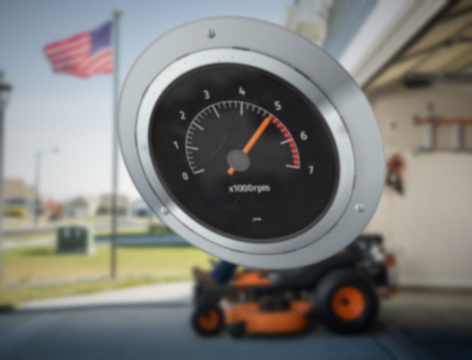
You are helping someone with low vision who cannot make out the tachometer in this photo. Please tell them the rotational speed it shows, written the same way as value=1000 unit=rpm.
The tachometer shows value=5000 unit=rpm
